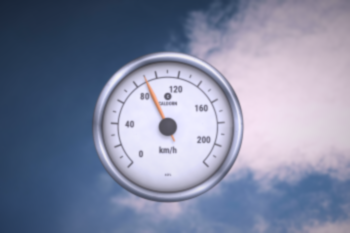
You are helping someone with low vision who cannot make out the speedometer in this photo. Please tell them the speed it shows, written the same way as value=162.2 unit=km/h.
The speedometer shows value=90 unit=km/h
